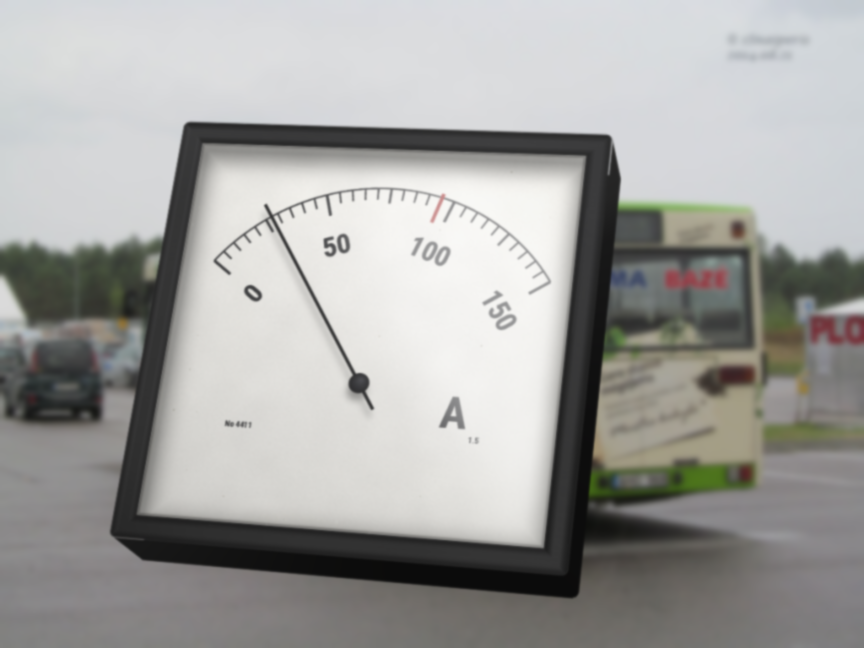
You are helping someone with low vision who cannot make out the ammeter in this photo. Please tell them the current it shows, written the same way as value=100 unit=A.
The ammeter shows value=27.5 unit=A
